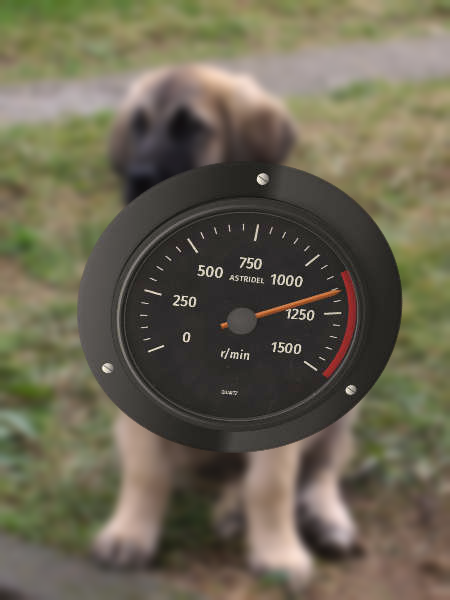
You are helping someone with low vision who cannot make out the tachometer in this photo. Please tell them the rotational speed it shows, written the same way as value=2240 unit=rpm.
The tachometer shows value=1150 unit=rpm
